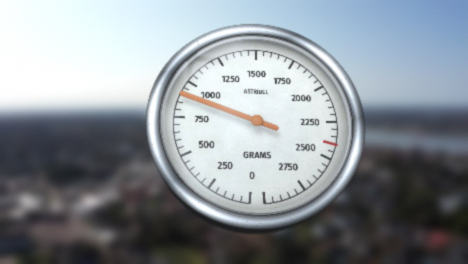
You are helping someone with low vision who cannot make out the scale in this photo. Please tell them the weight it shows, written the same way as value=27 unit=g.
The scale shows value=900 unit=g
